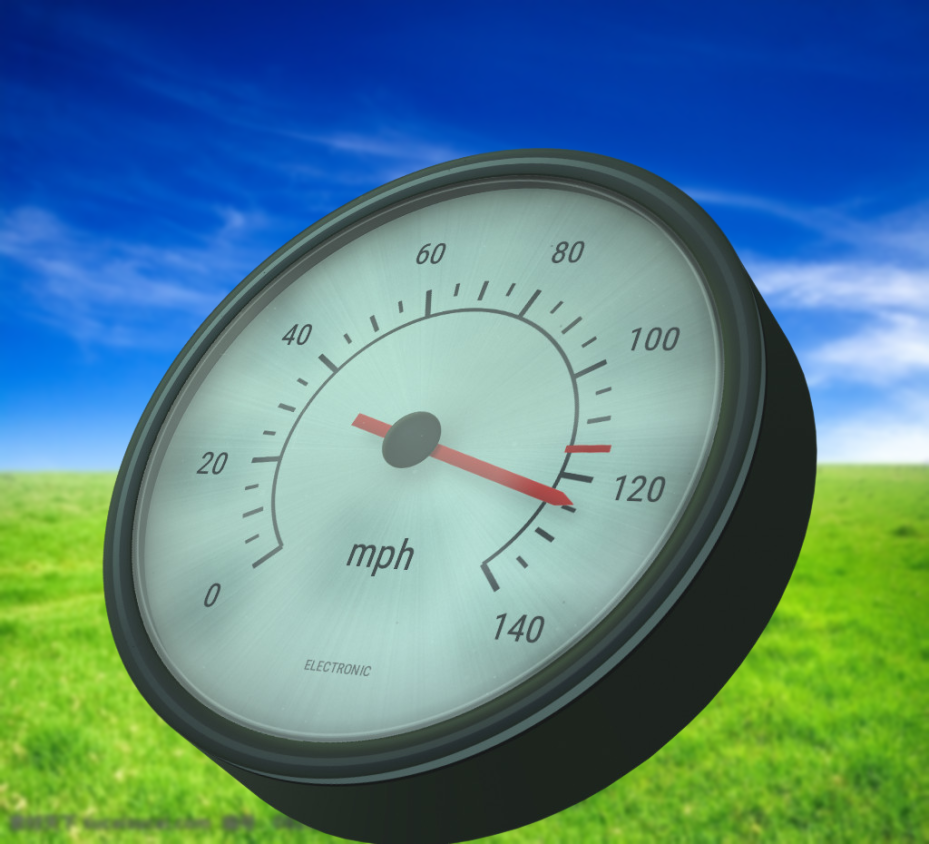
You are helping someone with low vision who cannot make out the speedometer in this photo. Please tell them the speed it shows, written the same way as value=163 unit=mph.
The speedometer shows value=125 unit=mph
